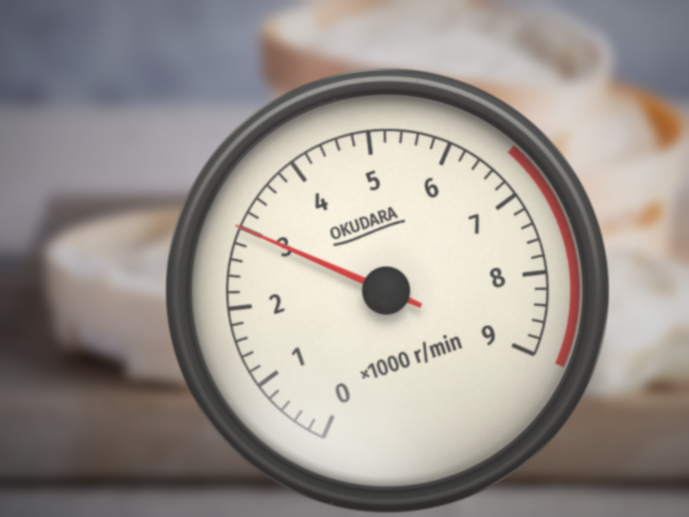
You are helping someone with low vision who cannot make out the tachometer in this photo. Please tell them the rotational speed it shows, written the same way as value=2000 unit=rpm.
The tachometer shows value=3000 unit=rpm
